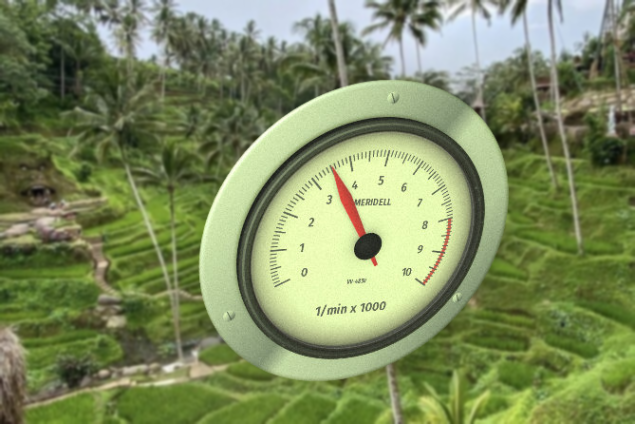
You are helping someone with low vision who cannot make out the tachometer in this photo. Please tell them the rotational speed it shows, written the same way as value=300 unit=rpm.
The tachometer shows value=3500 unit=rpm
